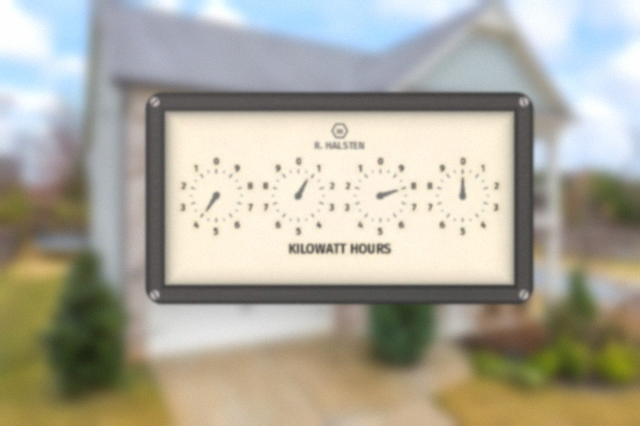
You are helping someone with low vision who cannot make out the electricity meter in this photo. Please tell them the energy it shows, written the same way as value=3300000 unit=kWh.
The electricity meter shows value=4080 unit=kWh
